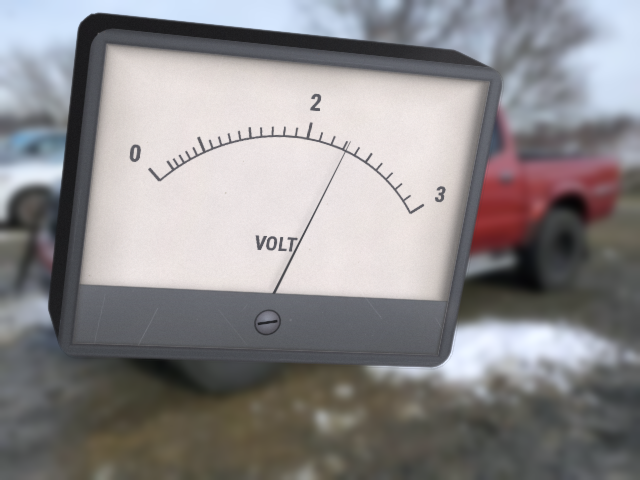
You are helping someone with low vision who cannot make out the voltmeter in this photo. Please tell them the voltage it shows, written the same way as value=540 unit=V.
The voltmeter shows value=2.3 unit=V
